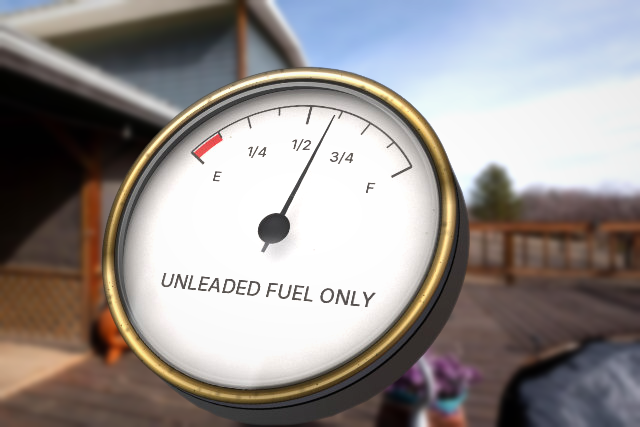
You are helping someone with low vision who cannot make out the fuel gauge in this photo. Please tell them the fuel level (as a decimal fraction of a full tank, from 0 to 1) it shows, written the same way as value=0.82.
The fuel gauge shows value=0.625
